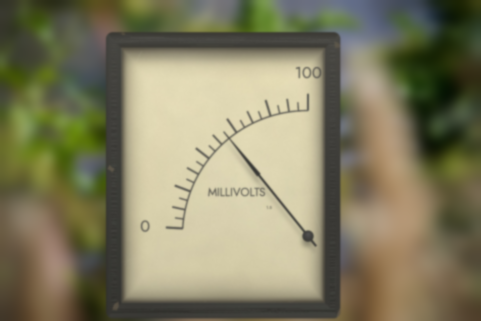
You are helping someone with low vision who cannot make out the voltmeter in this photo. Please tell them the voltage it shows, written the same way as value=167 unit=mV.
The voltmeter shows value=55 unit=mV
